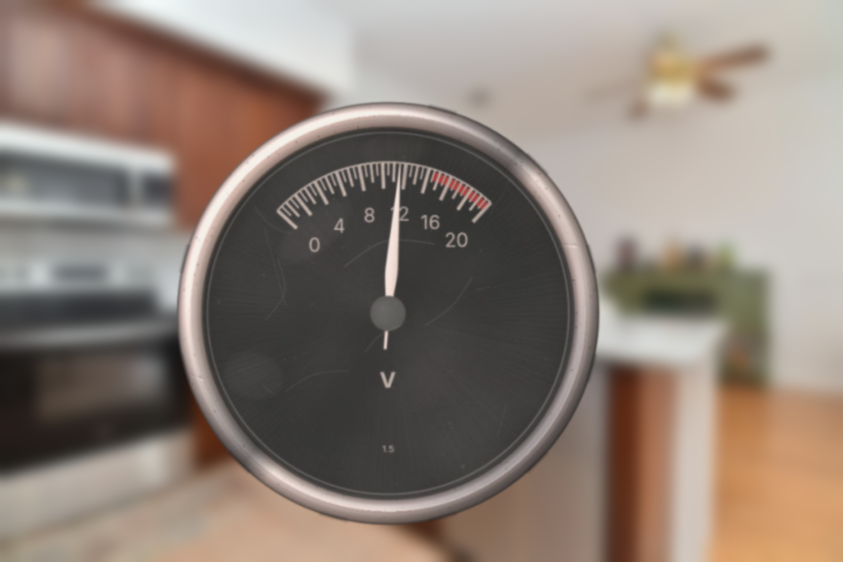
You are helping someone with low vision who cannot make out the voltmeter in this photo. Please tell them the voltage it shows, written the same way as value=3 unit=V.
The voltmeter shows value=11.5 unit=V
